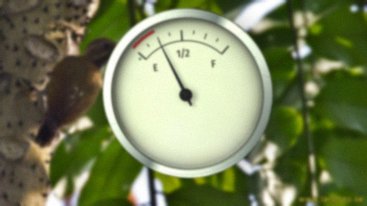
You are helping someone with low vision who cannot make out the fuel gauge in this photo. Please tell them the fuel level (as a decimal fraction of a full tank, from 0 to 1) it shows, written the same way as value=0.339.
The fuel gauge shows value=0.25
